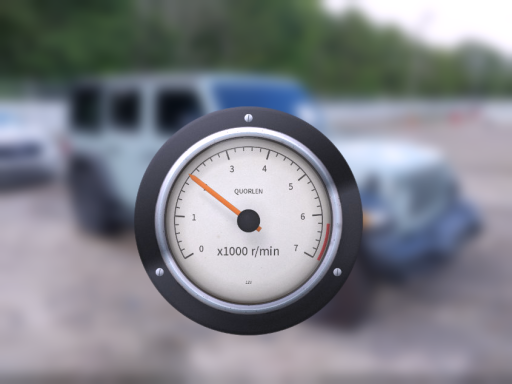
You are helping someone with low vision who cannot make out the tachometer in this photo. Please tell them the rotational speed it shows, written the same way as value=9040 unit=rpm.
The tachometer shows value=2000 unit=rpm
